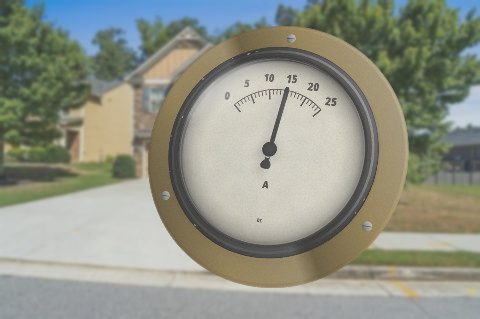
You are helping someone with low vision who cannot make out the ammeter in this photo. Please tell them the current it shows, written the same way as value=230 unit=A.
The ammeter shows value=15 unit=A
